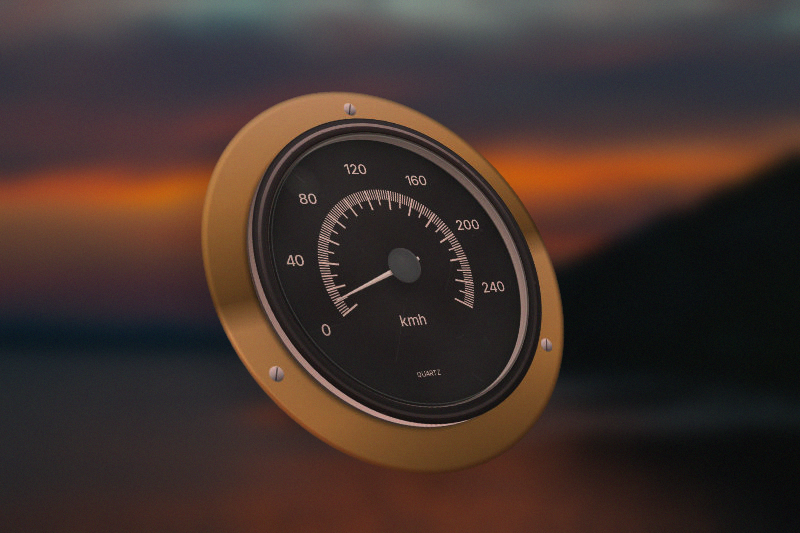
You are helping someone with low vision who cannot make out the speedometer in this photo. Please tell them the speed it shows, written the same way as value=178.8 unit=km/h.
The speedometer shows value=10 unit=km/h
